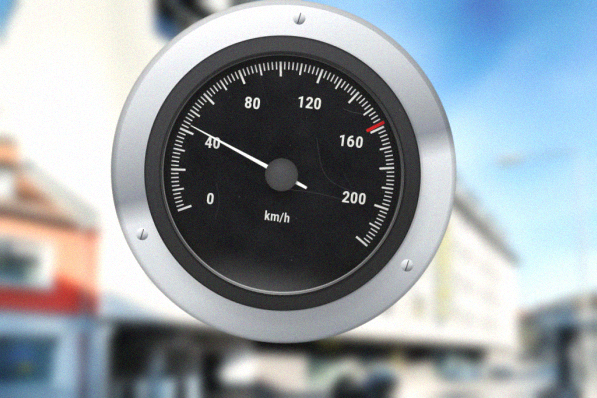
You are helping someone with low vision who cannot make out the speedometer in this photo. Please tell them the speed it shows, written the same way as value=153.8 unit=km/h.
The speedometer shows value=44 unit=km/h
